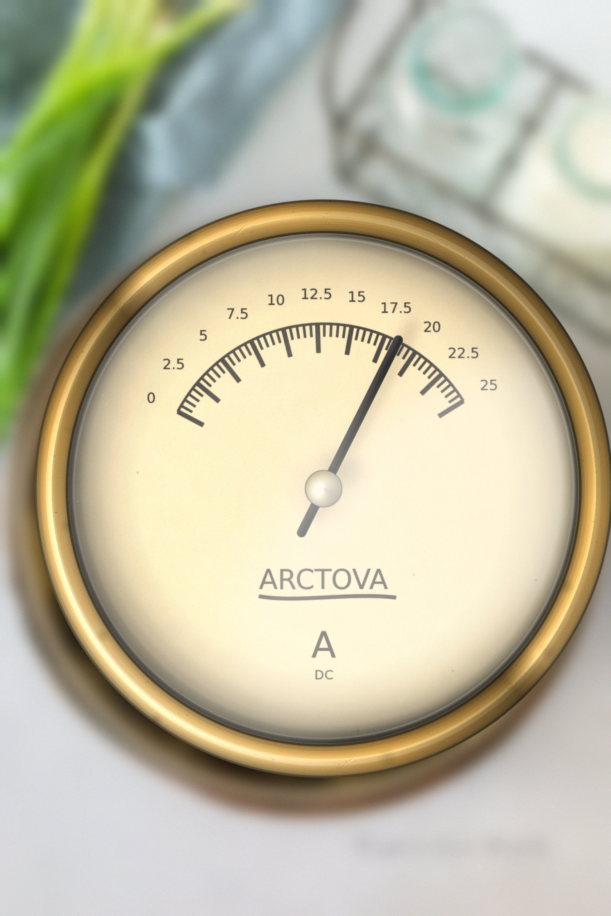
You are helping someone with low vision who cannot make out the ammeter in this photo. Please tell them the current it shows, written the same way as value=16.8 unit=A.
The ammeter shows value=18.5 unit=A
